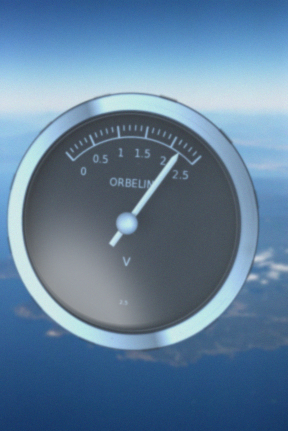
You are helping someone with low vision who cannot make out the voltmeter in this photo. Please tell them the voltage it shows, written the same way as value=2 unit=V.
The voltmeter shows value=2.2 unit=V
